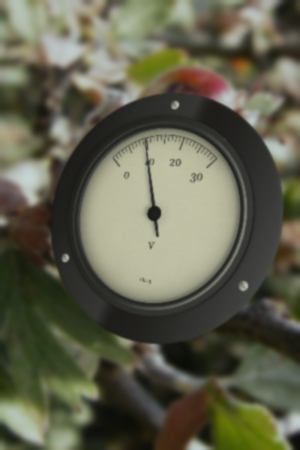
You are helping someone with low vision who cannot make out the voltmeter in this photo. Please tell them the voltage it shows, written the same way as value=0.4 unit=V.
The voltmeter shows value=10 unit=V
